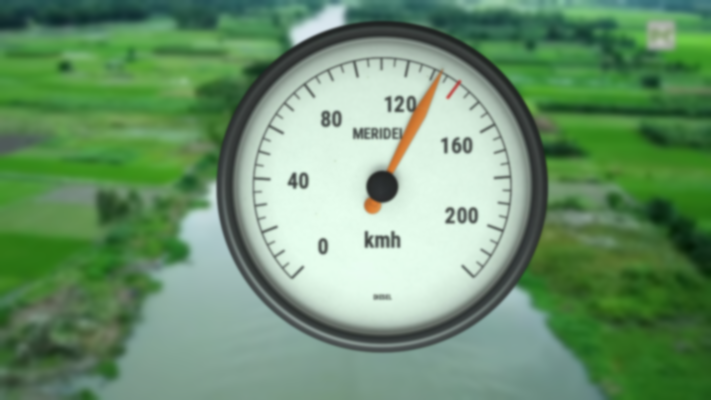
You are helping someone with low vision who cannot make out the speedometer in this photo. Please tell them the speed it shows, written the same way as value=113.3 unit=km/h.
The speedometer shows value=132.5 unit=km/h
